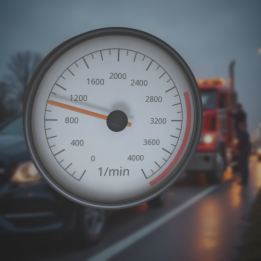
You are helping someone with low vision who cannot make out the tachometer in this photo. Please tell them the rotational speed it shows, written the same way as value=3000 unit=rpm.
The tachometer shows value=1000 unit=rpm
